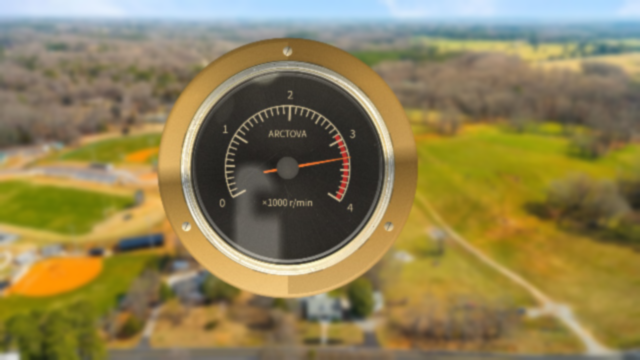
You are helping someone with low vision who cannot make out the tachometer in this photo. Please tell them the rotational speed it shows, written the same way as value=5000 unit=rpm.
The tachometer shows value=3300 unit=rpm
